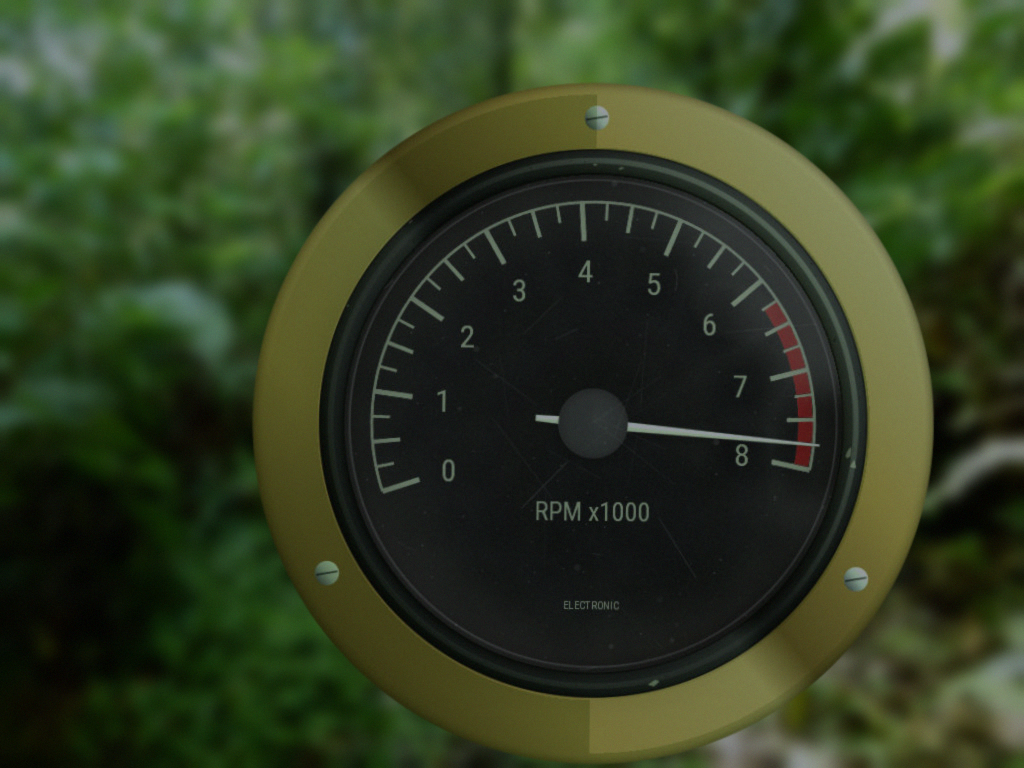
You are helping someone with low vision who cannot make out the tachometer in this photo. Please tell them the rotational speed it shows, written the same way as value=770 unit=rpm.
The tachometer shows value=7750 unit=rpm
